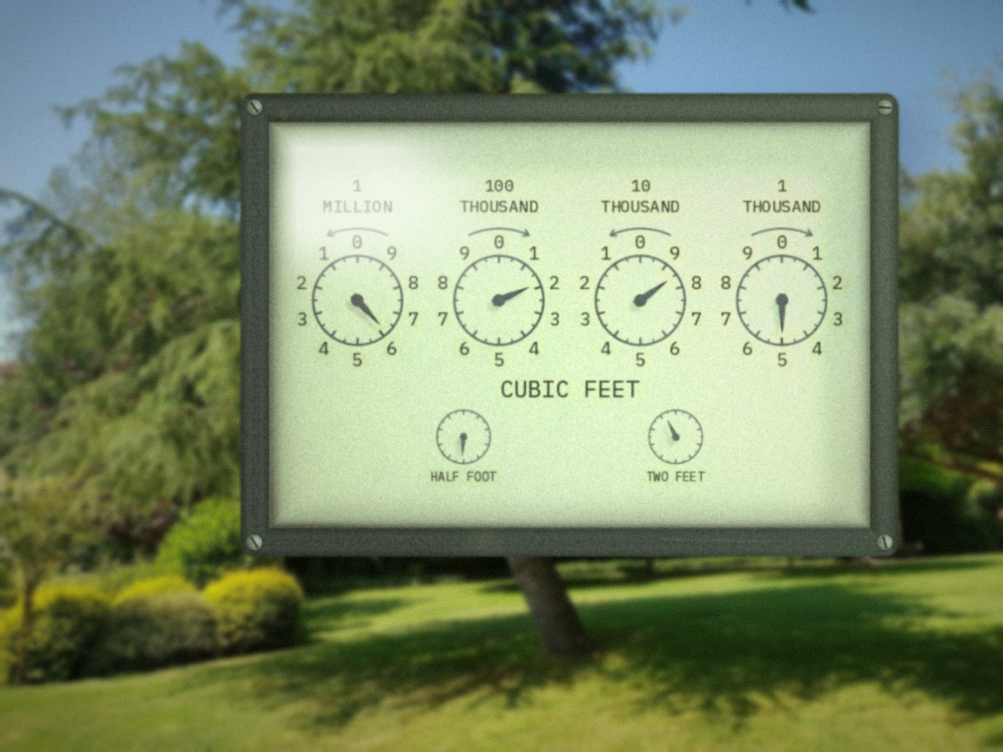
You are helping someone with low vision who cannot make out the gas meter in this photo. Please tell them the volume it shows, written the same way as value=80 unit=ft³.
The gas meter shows value=618500 unit=ft³
